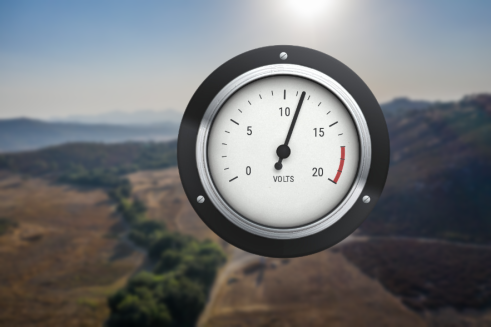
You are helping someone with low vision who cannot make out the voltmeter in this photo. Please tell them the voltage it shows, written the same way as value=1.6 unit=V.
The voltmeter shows value=11.5 unit=V
